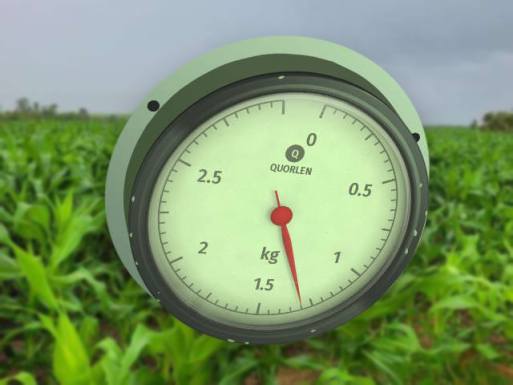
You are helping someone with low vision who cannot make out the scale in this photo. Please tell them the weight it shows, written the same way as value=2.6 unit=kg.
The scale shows value=1.3 unit=kg
